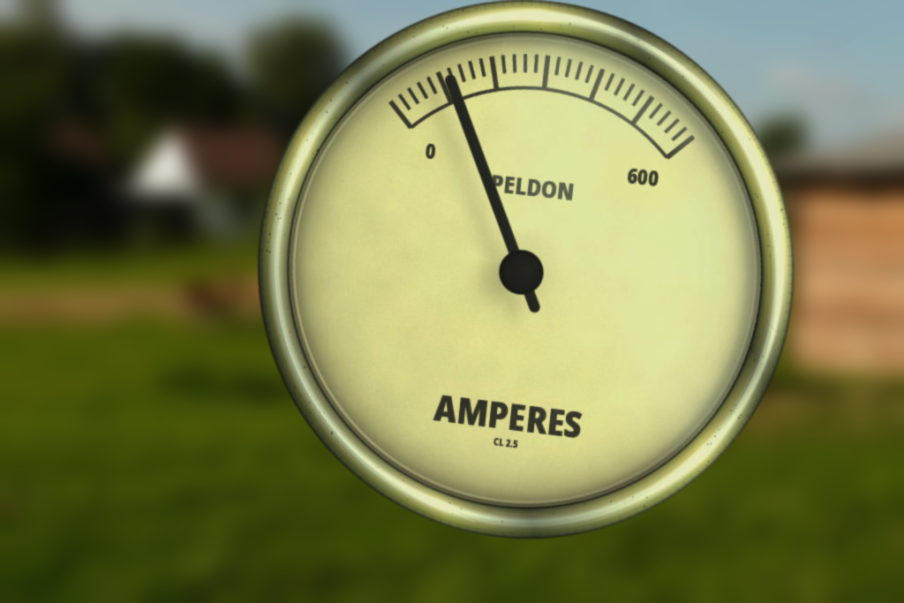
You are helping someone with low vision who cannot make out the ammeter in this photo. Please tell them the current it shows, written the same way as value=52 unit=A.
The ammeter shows value=120 unit=A
